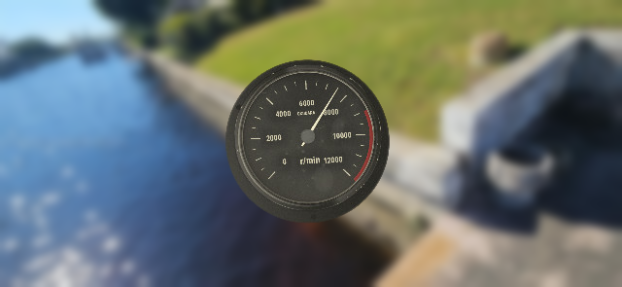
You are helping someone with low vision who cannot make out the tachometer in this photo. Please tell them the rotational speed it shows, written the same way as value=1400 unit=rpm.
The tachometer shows value=7500 unit=rpm
